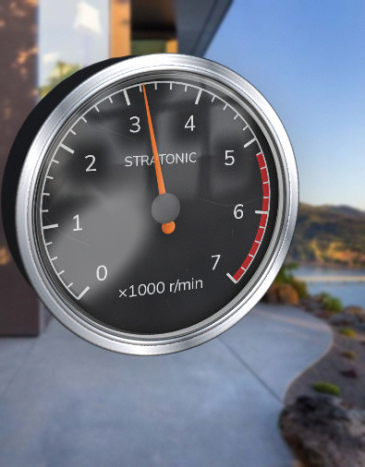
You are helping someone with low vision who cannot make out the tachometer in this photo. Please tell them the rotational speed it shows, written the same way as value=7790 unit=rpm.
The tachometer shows value=3200 unit=rpm
